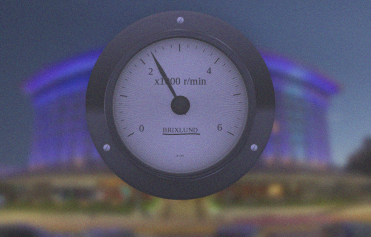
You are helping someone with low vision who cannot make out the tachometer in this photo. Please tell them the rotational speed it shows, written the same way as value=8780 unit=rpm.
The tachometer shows value=2300 unit=rpm
